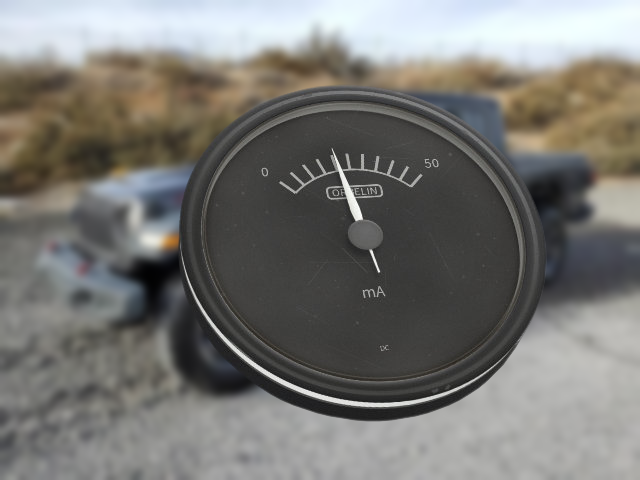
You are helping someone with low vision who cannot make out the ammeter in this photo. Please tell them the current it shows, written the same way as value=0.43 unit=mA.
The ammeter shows value=20 unit=mA
